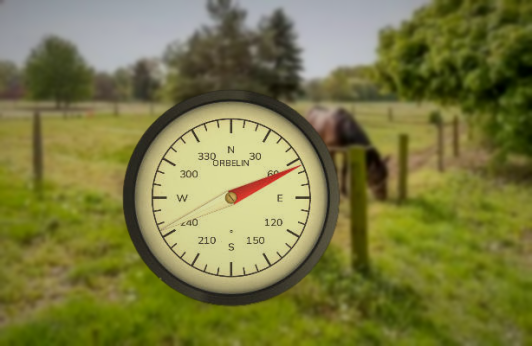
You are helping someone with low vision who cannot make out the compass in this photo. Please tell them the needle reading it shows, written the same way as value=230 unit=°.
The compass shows value=65 unit=°
